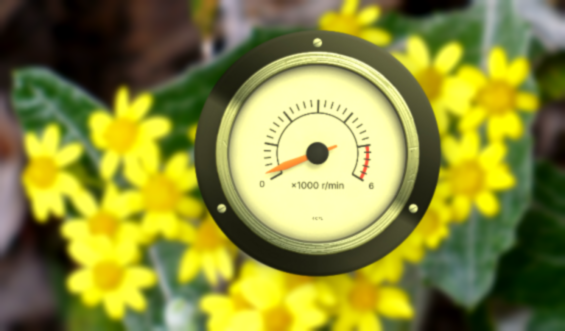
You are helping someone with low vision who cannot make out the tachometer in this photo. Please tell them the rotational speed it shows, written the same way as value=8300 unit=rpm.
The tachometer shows value=200 unit=rpm
